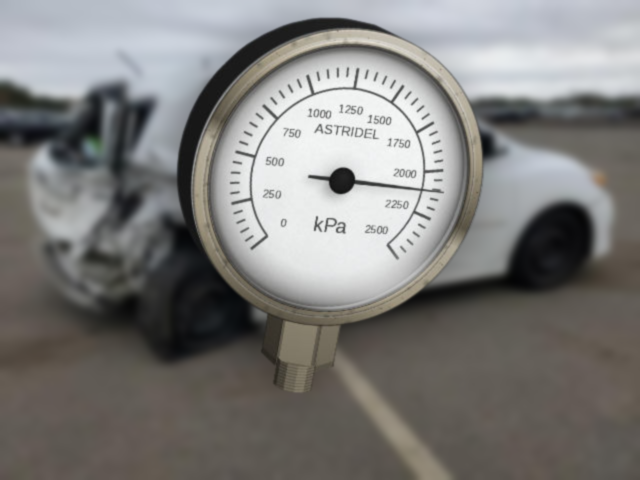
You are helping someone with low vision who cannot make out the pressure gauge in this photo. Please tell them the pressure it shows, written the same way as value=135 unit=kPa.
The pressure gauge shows value=2100 unit=kPa
